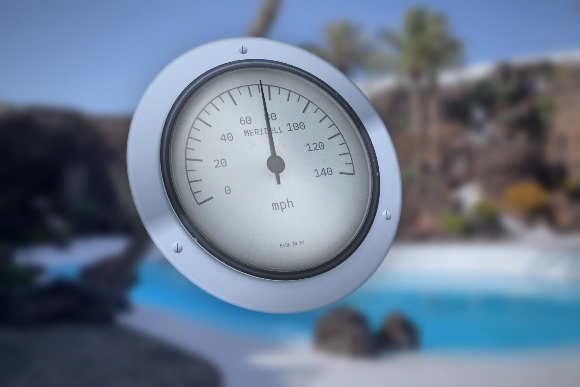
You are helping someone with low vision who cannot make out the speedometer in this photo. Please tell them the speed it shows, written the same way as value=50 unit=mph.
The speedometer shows value=75 unit=mph
